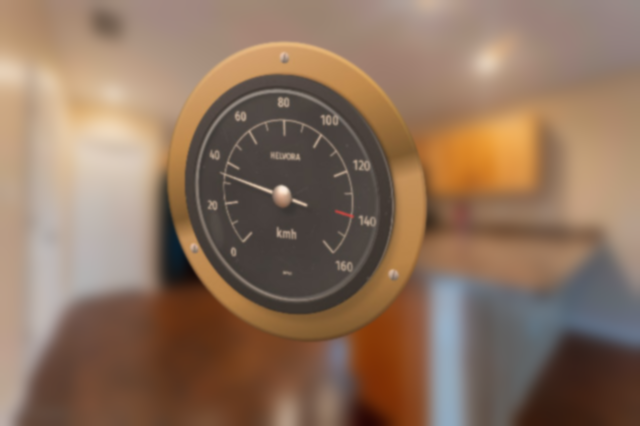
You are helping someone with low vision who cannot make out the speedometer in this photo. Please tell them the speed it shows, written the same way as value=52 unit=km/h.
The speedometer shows value=35 unit=km/h
